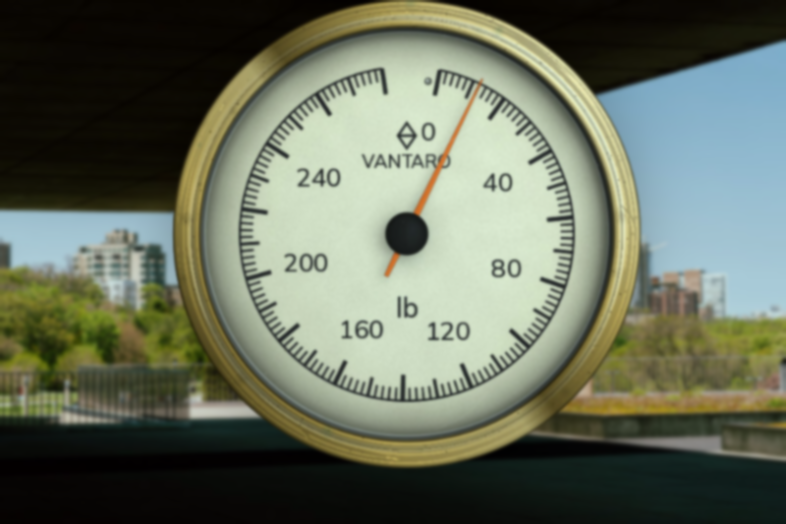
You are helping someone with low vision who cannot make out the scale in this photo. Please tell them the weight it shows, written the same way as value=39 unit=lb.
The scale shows value=12 unit=lb
